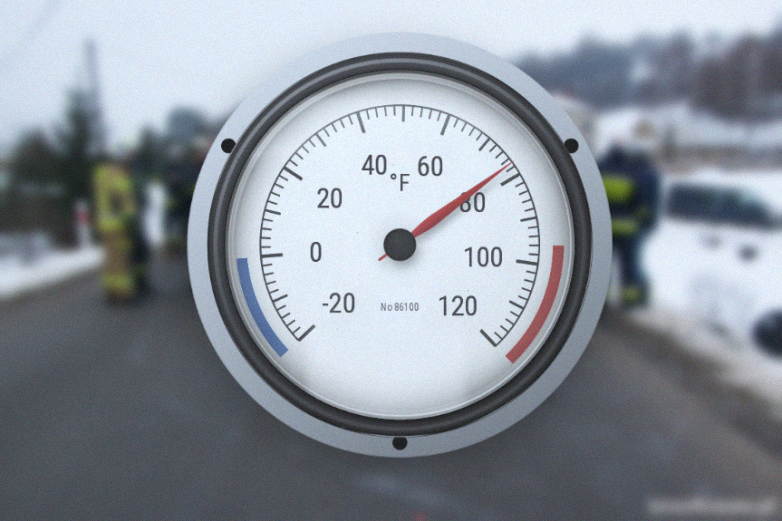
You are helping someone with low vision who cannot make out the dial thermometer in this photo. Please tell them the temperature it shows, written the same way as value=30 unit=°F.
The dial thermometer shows value=77 unit=°F
